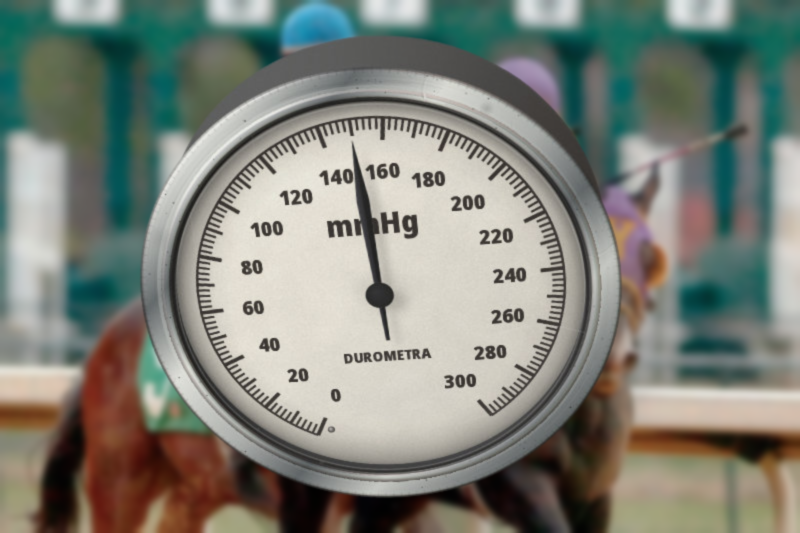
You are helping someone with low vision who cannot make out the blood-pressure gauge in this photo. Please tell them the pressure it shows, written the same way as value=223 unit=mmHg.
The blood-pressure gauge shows value=150 unit=mmHg
